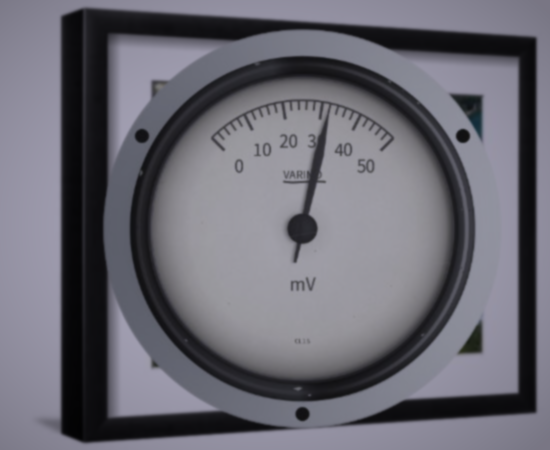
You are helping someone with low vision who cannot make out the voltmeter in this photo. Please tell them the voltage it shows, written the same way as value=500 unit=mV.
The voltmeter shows value=32 unit=mV
